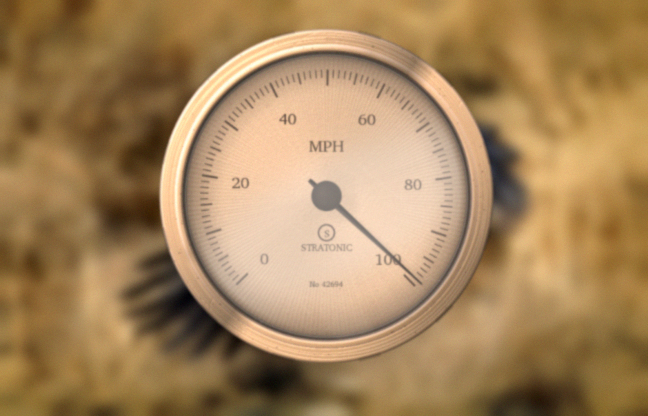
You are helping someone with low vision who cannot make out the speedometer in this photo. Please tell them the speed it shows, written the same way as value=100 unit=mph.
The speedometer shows value=99 unit=mph
